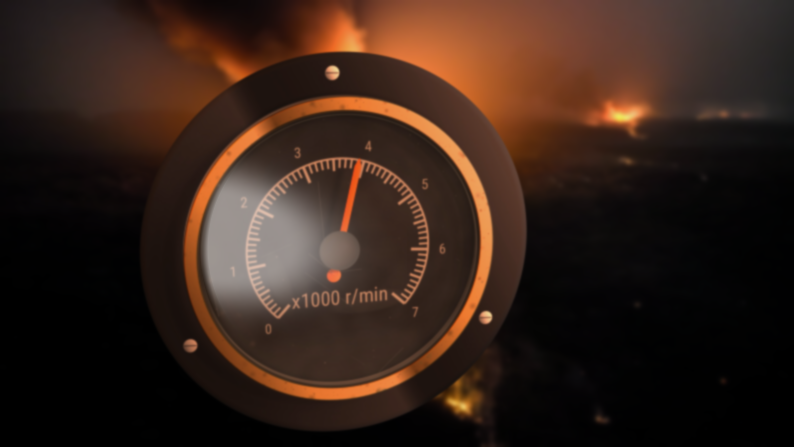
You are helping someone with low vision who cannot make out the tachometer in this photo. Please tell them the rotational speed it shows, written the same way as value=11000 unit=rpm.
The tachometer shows value=3900 unit=rpm
